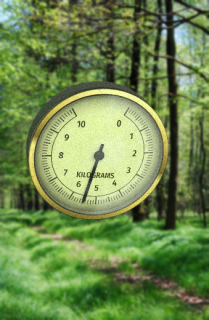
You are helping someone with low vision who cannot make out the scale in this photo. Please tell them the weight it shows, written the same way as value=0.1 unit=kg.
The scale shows value=5.5 unit=kg
